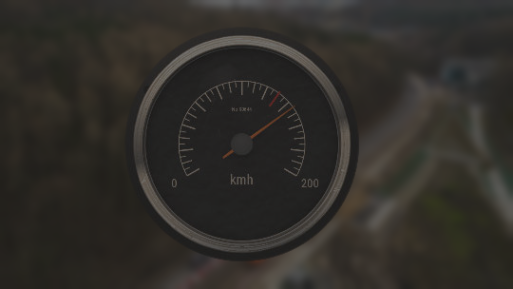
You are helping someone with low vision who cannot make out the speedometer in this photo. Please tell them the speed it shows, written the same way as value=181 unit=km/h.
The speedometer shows value=145 unit=km/h
